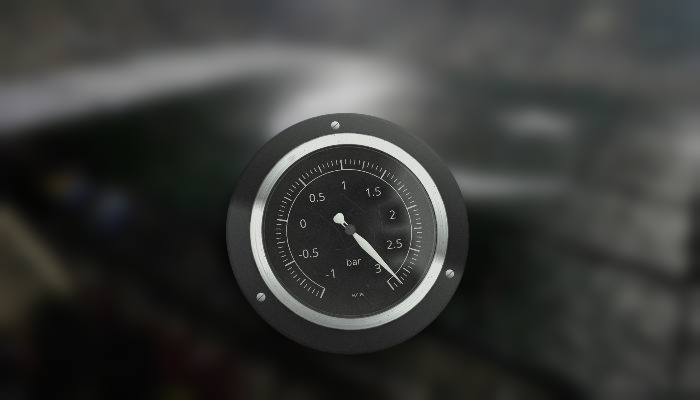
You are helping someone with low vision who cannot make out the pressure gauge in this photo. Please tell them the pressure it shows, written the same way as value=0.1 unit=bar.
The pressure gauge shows value=2.9 unit=bar
